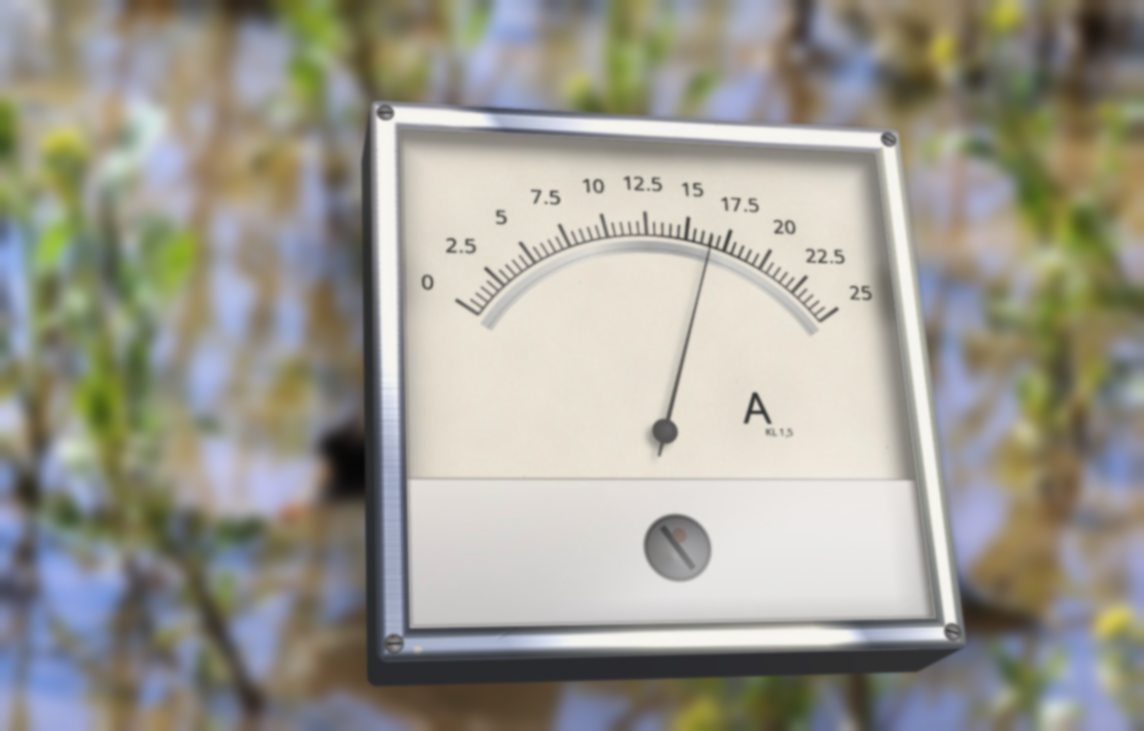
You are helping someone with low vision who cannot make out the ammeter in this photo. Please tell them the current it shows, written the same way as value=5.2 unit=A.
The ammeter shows value=16.5 unit=A
